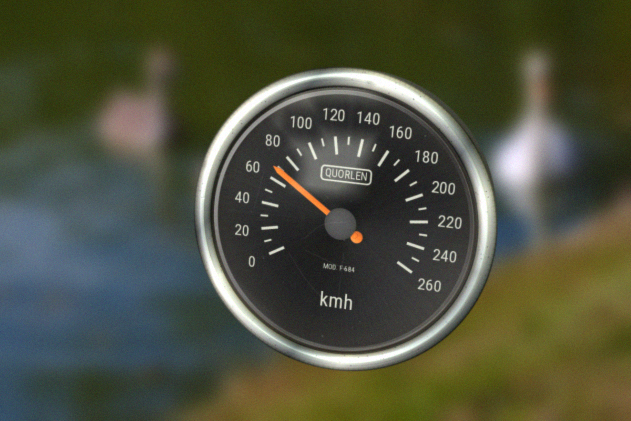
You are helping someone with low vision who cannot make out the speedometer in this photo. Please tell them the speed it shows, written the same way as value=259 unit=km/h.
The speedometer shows value=70 unit=km/h
